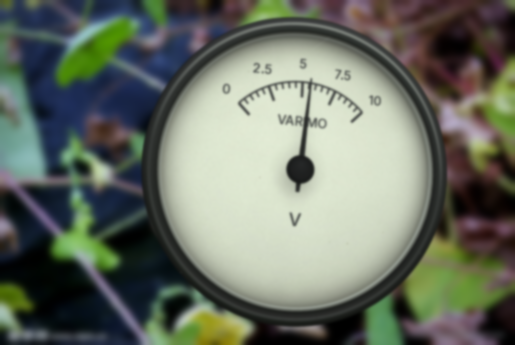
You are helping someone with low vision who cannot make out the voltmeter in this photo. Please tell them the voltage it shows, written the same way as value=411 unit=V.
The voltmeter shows value=5.5 unit=V
